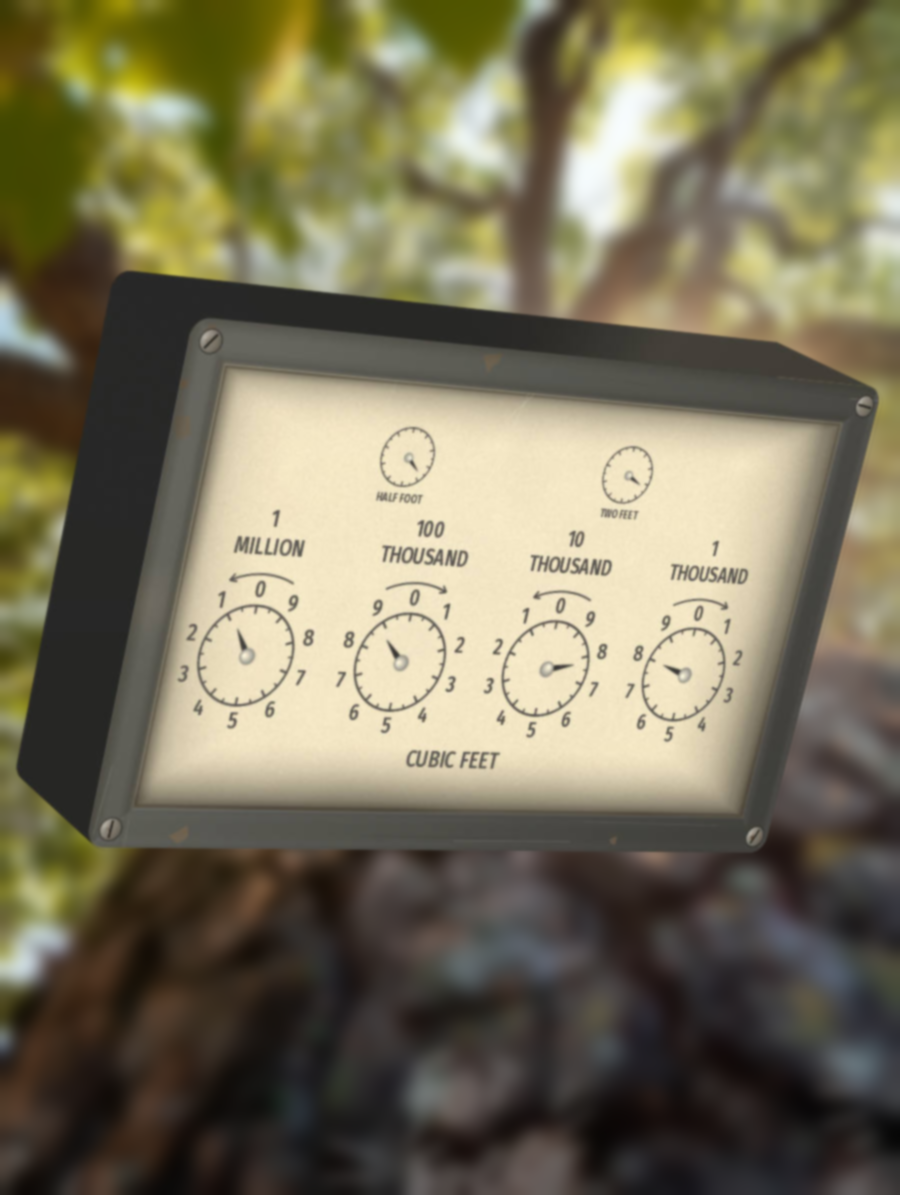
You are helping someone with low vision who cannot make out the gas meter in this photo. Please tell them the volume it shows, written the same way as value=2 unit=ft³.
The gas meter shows value=87800 unit=ft³
